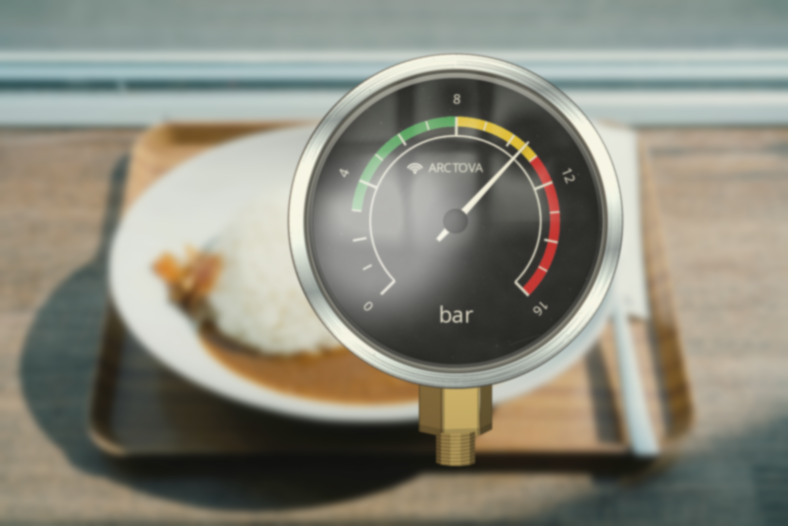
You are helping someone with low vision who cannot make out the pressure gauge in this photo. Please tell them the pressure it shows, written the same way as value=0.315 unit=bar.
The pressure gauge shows value=10.5 unit=bar
